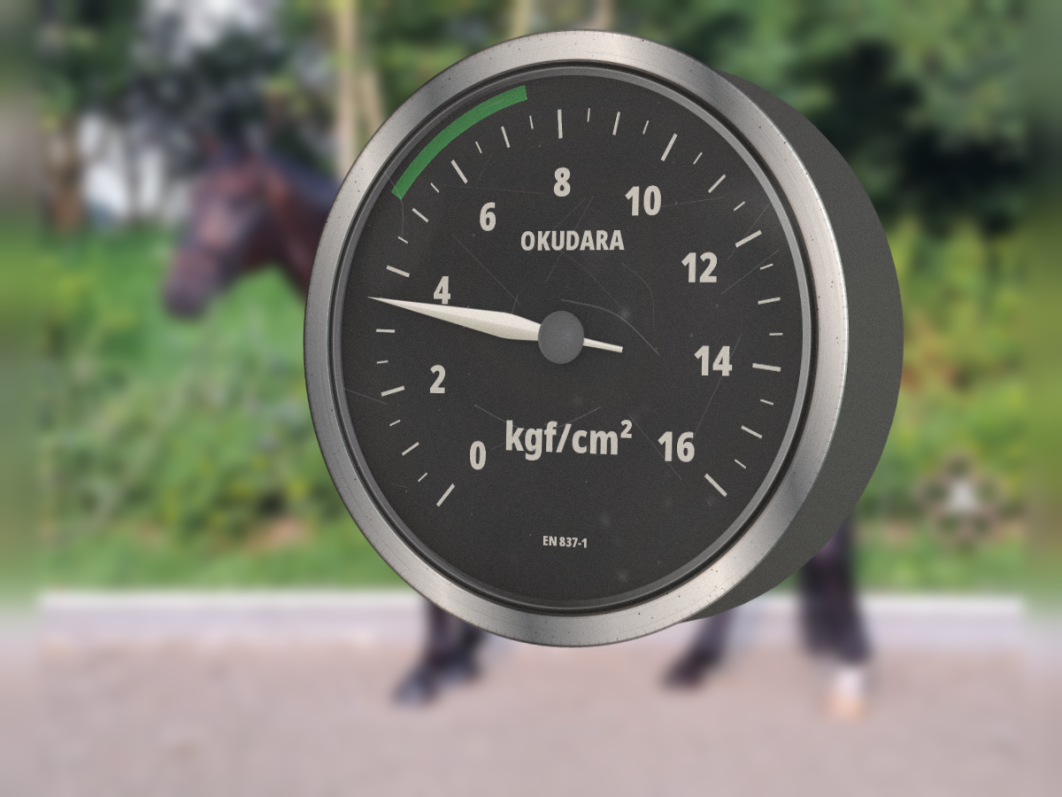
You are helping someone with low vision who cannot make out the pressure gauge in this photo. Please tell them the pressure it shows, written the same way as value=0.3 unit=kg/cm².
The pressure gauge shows value=3.5 unit=kg/cm²
